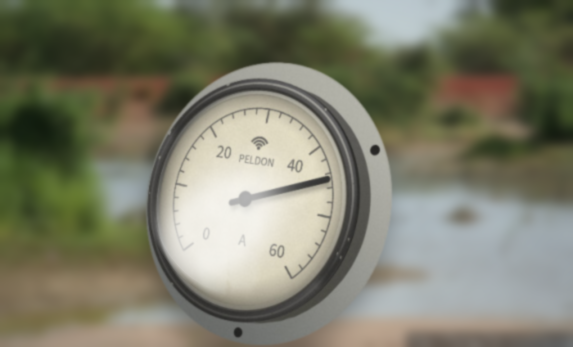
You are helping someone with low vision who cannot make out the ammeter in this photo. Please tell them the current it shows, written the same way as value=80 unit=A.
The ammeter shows value=45 unit=A
